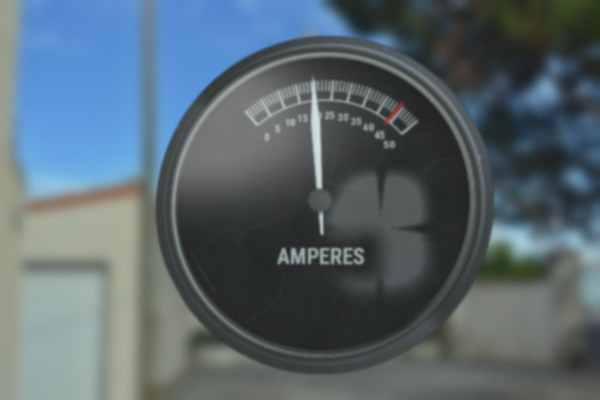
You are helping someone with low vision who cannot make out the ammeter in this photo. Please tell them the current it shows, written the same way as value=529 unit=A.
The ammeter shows value=20 unit=A
